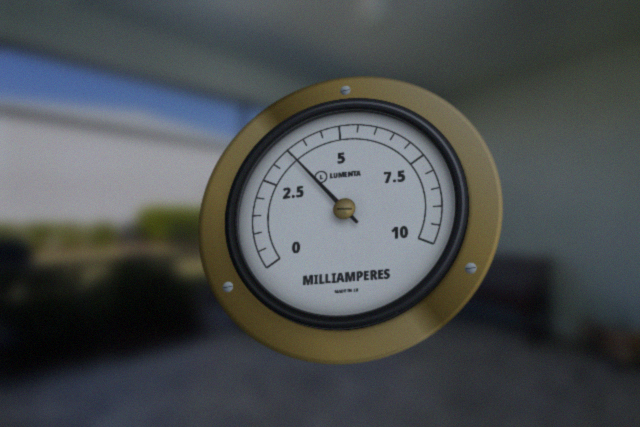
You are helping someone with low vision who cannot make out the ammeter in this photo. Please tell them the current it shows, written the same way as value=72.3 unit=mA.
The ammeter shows value=3.5 unit=mA
